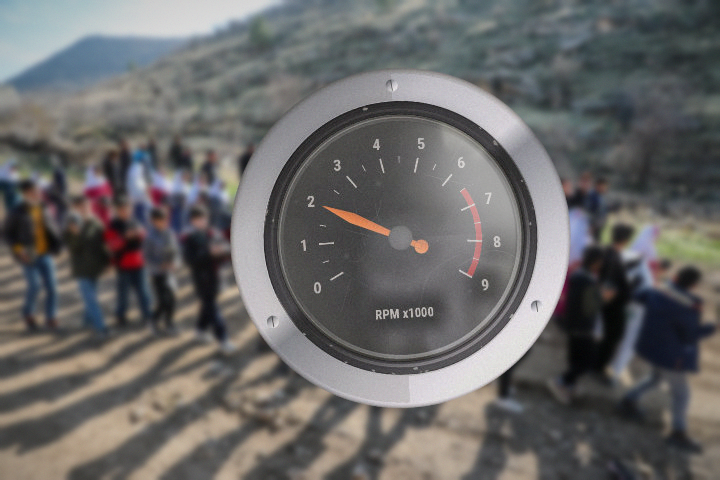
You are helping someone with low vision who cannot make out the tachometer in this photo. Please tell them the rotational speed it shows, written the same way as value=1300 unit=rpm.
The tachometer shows value=2000 unit=rpm
